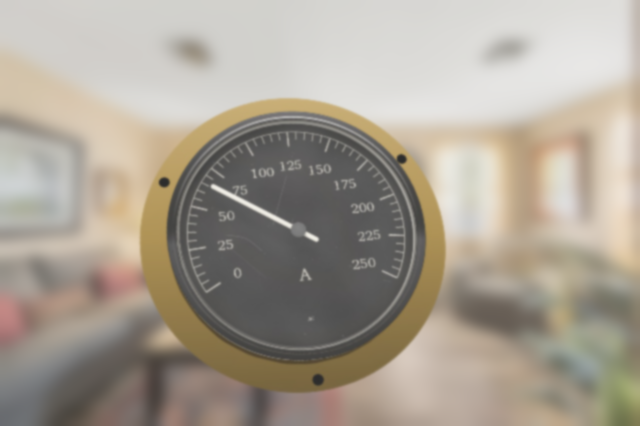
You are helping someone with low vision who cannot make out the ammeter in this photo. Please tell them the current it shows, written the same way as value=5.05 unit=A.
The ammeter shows value=65 unit=A
